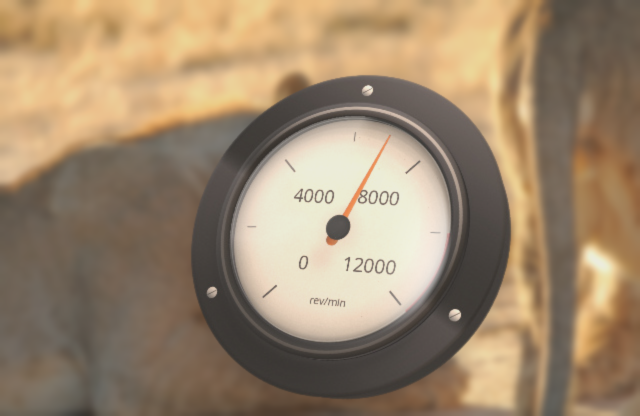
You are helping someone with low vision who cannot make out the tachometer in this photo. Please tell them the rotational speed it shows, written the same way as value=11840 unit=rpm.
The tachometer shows value=7000 unit=rpm
